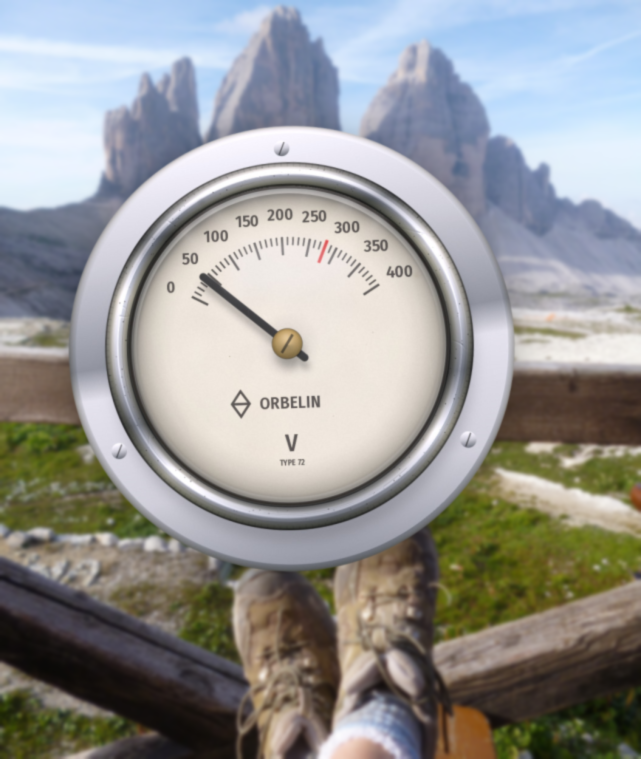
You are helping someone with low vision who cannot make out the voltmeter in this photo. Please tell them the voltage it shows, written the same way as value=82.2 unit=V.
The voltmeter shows value=40 unit=V
